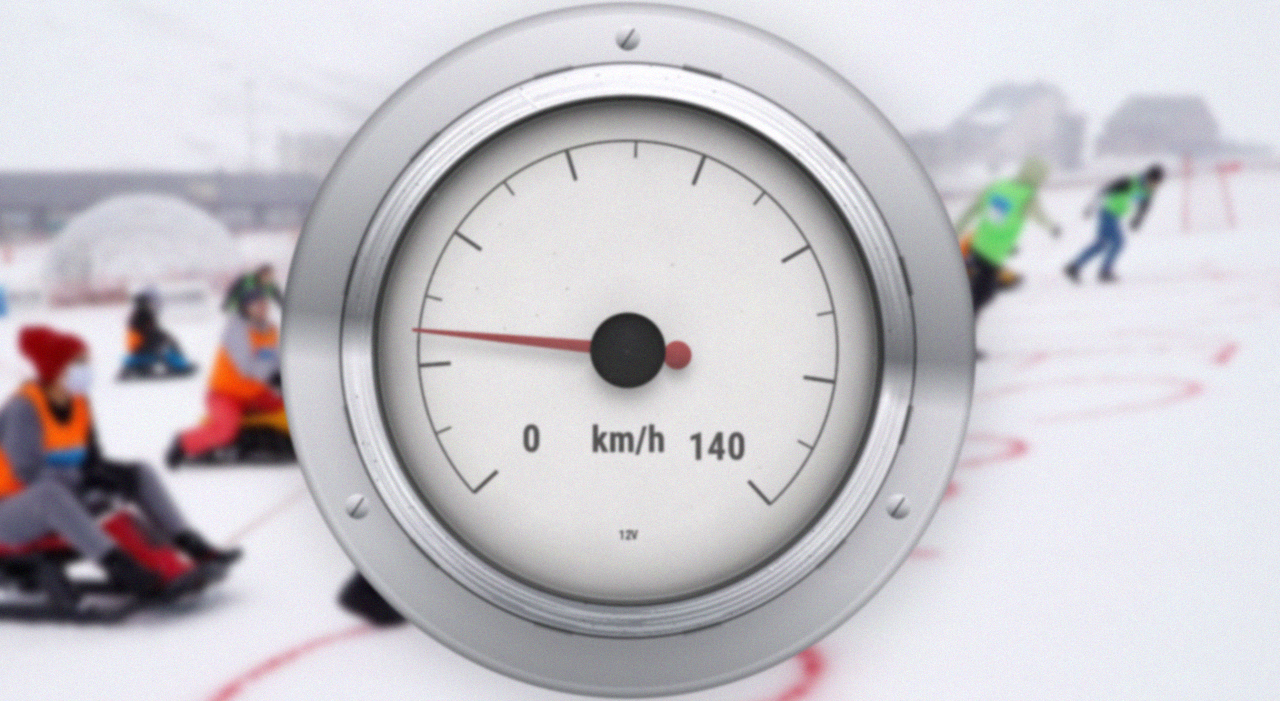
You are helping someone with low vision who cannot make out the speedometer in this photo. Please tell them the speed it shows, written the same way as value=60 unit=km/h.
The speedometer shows value=25 unit=km/h
